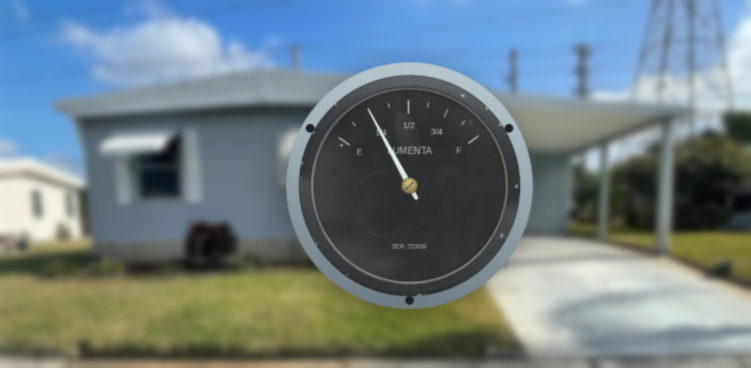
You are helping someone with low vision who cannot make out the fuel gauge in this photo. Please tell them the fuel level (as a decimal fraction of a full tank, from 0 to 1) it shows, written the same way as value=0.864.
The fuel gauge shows value=0.25
